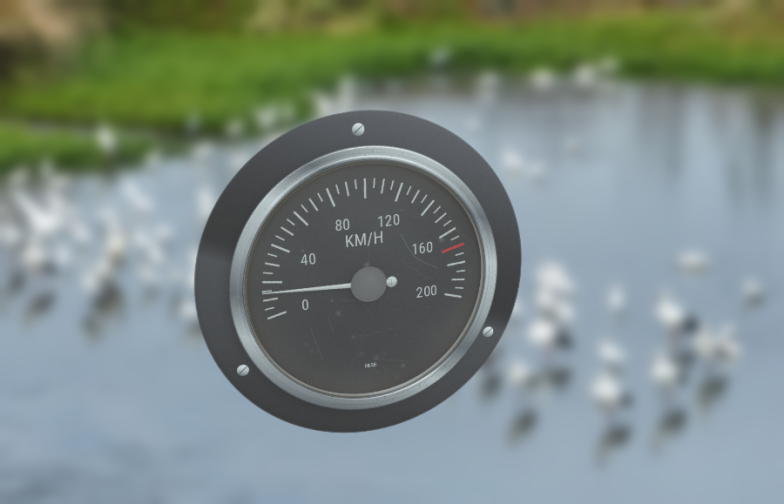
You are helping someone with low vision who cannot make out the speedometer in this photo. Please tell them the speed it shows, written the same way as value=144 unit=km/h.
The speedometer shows value=15 unit=km/h
